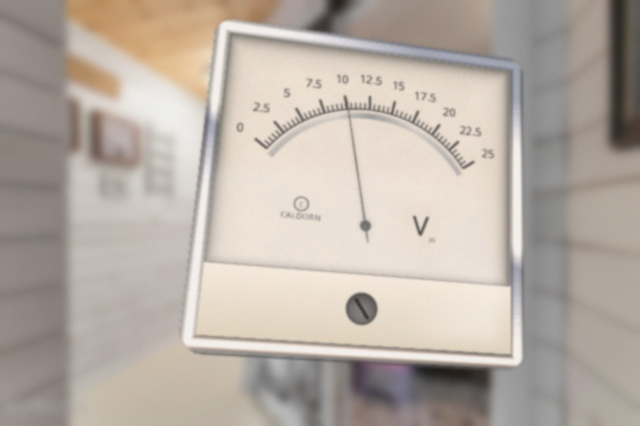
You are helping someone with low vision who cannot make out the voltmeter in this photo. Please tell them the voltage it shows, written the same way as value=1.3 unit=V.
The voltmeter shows value=10 unit=V
